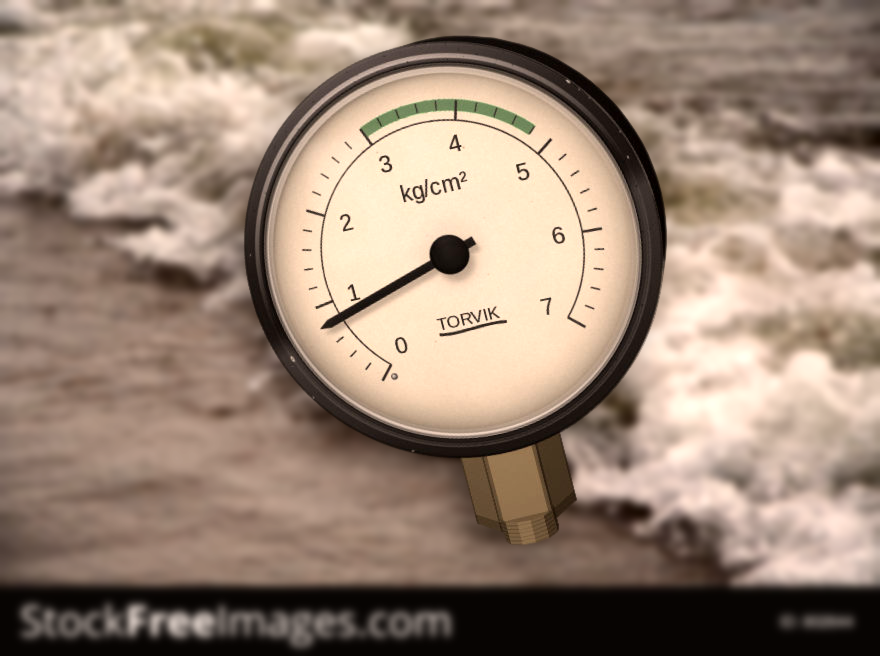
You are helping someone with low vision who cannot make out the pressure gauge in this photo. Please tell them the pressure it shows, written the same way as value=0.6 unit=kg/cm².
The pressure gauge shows value=0.8 unit=kg/cm²
